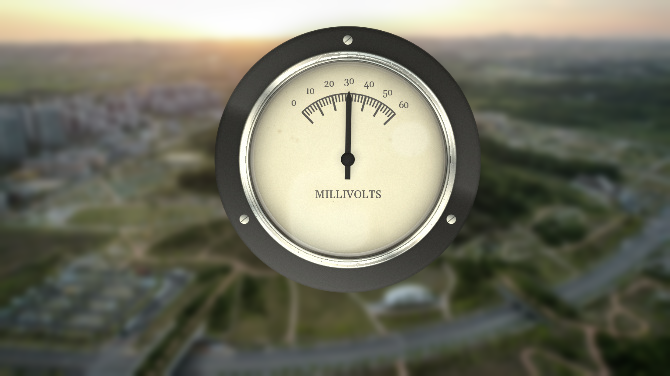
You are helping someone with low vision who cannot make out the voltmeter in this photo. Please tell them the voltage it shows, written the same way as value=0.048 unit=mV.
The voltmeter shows value=30 unit=mV
